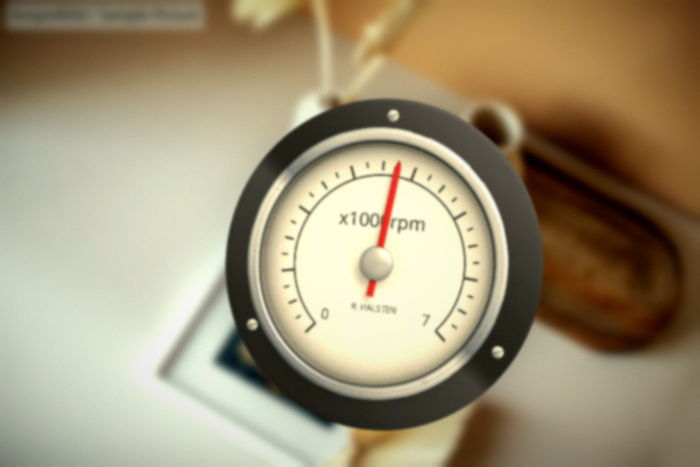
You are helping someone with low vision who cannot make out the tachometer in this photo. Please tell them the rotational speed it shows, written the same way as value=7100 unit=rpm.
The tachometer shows value=3750 unit=rpm
